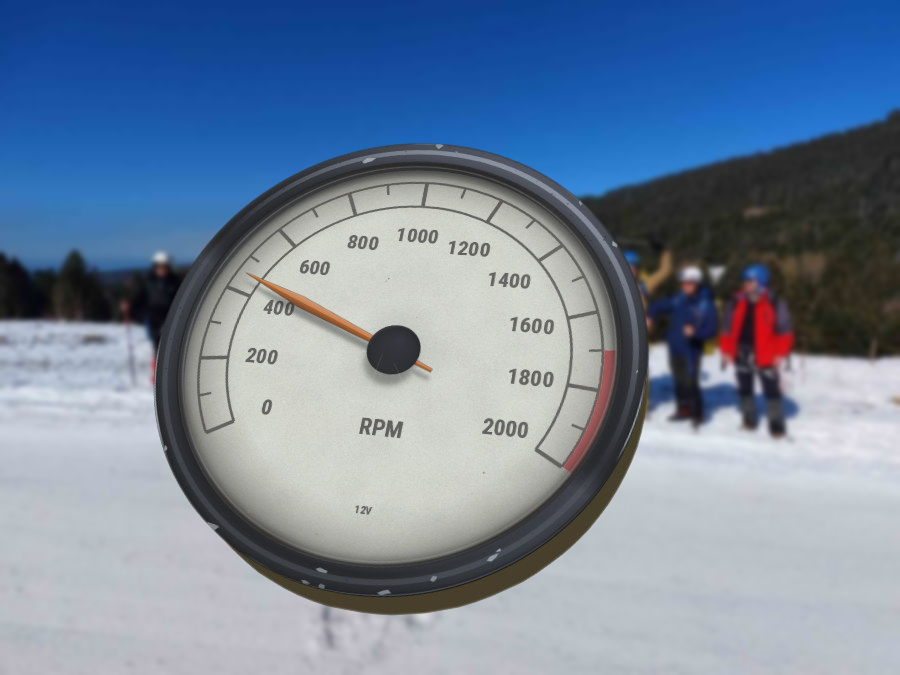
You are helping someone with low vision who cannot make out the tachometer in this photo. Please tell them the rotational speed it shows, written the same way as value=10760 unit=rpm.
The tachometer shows value=450 unit=rpm
